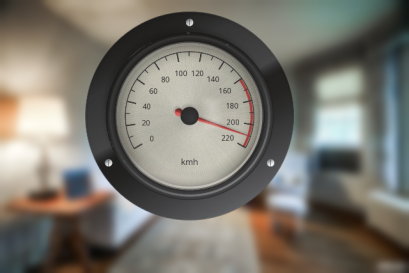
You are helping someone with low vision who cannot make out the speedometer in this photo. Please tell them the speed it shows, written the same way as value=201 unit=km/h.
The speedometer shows value=210 unit=km/h
